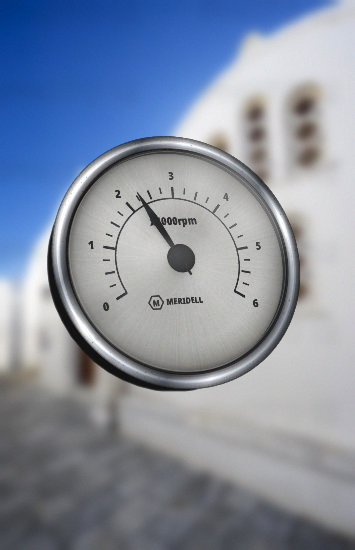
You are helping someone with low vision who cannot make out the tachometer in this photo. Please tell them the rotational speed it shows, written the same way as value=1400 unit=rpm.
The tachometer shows value=2250 unit=rpm
